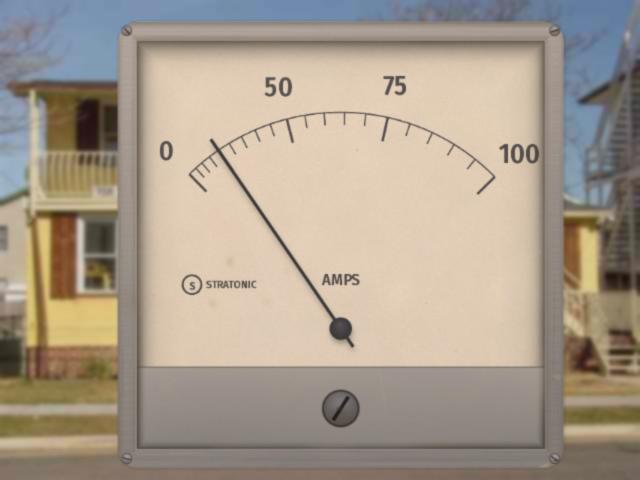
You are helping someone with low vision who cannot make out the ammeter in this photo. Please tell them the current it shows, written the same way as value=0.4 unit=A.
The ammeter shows value=25 unit=A
